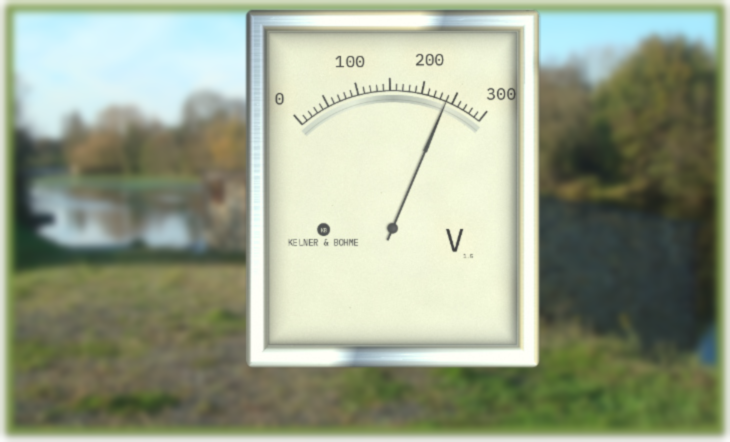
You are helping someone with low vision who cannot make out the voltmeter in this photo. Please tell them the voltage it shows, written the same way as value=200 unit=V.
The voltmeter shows value=240 unit=V
